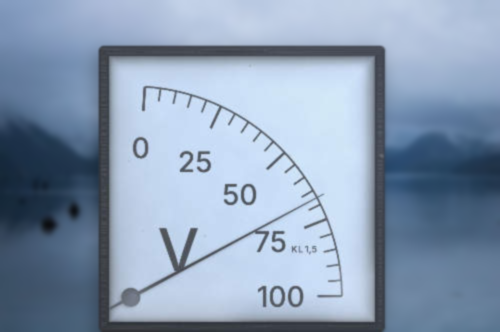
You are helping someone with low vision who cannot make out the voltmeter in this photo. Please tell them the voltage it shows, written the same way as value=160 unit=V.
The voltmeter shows value=67.5 unit=V
